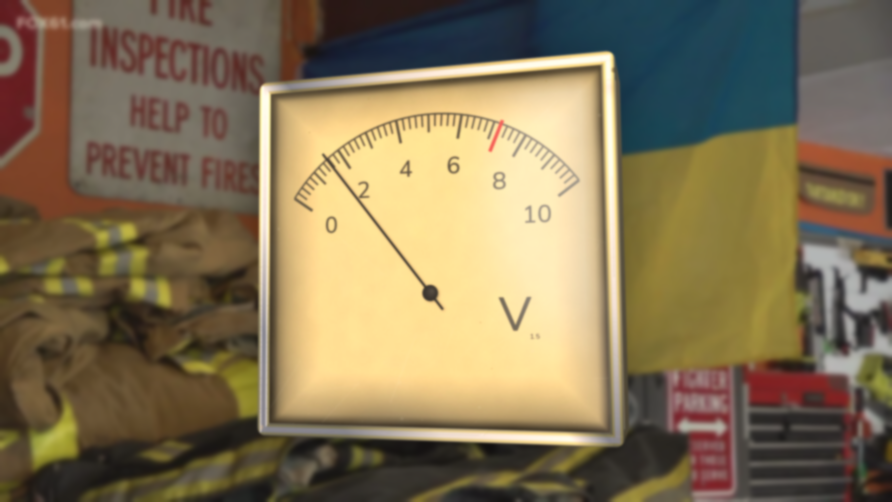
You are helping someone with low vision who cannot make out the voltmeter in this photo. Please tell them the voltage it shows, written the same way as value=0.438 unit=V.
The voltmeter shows value=1.6 unit=V
